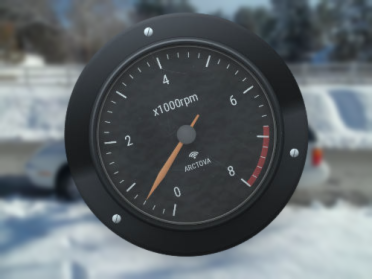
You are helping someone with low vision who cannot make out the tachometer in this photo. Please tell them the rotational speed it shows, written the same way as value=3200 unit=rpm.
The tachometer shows value=600 unit=rpm
